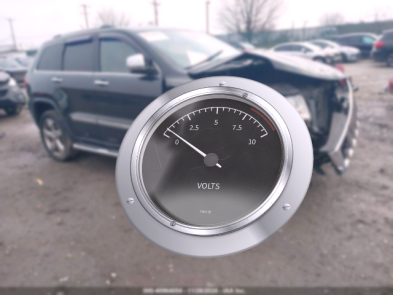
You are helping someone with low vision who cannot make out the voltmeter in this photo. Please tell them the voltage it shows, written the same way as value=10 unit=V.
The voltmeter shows value=0.5 unit=V
